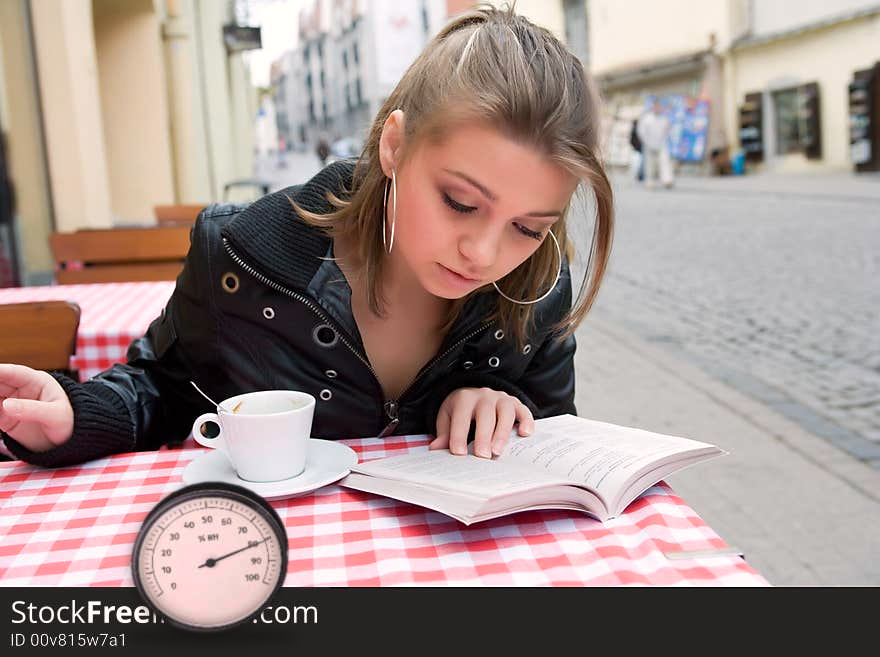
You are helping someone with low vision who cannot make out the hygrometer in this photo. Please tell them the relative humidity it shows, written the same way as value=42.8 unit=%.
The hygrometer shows value=80 unit=%
